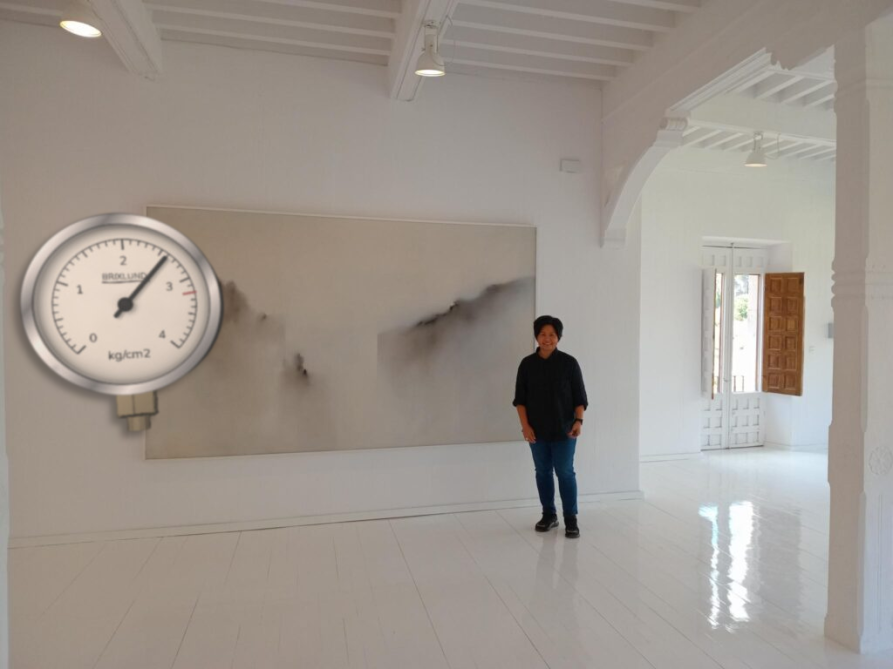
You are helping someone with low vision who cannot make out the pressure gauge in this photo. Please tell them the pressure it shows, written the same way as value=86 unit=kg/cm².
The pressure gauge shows value=2.6 unit=kg/cm²
